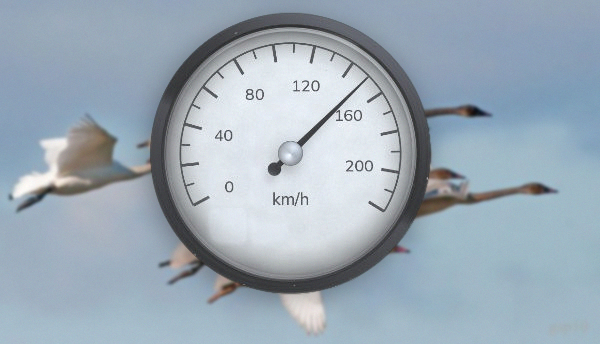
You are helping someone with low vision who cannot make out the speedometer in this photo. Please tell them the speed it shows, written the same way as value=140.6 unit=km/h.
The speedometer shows value=150 unit=km/h
